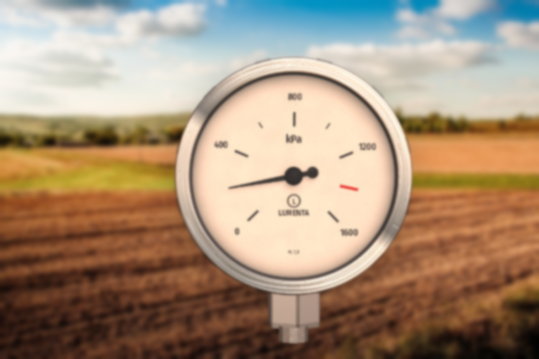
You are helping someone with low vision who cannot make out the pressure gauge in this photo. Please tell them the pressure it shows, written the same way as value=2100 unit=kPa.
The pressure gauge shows value=200 unit=kPa
